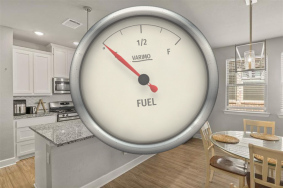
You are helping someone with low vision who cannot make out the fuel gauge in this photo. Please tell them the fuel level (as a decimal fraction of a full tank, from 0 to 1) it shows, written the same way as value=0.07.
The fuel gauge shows value=0
